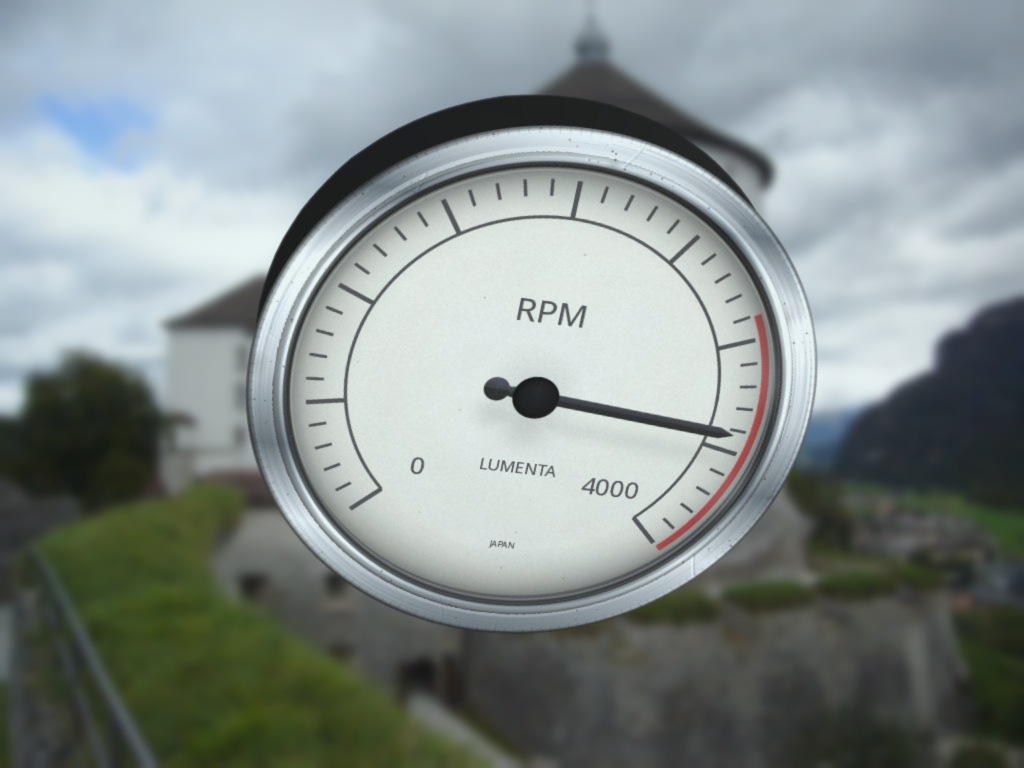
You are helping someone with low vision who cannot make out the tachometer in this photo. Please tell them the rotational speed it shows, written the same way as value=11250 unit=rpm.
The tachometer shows value=3400 unit=rpm
